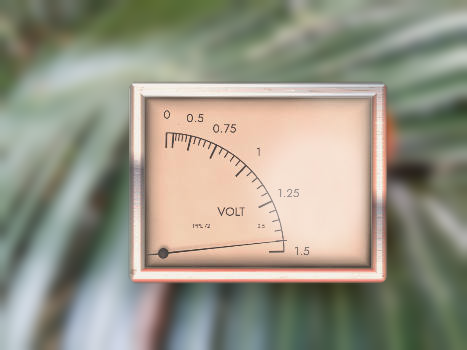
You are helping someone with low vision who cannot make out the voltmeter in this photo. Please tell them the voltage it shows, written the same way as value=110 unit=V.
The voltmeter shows value=1.45 unit=V
